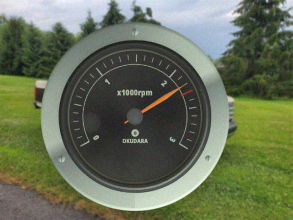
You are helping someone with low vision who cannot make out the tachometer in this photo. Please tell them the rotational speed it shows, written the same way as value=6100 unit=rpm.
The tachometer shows value=2200 unit=rpm
